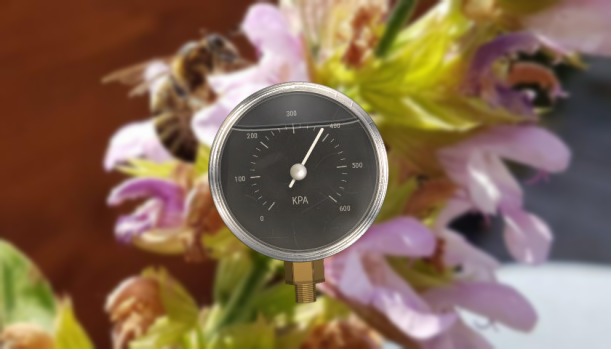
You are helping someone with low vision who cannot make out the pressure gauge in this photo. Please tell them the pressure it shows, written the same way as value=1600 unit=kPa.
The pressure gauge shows value=380 unit=kPa
